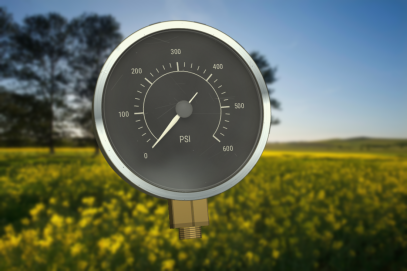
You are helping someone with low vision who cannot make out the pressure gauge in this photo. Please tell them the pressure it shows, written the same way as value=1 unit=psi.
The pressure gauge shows value=0 unit=psi
